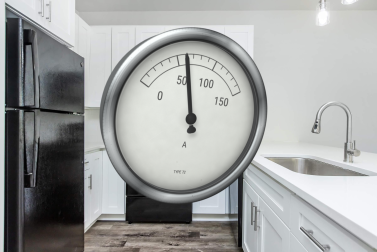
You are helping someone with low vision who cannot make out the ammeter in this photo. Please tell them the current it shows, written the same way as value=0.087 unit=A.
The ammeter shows value=60 unit=A
